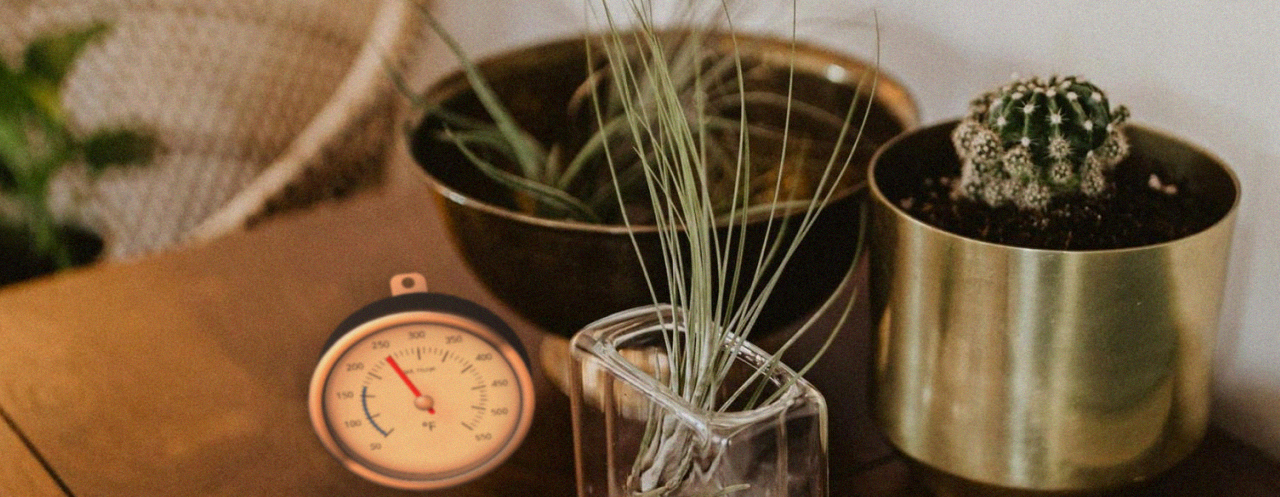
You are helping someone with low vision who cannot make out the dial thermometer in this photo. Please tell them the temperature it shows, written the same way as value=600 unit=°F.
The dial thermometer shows value=250 unit=°F
